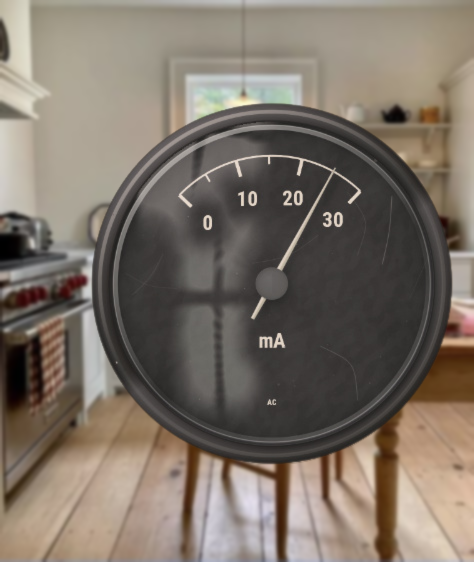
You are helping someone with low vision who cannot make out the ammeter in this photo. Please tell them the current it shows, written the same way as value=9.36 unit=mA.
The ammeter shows value=25 unit=mA
